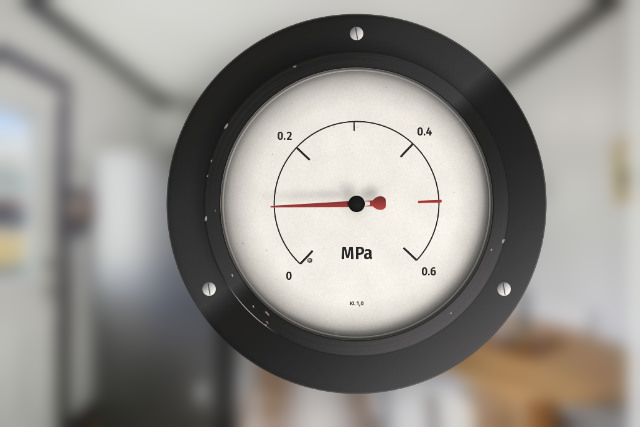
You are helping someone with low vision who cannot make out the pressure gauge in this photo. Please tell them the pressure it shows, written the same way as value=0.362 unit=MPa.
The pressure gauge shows value=0.1 unit=MPa
